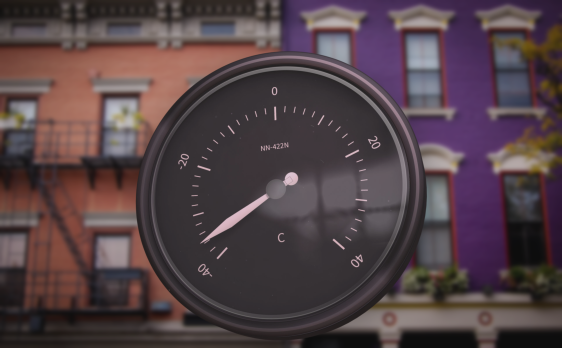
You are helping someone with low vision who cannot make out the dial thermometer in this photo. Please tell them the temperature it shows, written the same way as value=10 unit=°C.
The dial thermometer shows value=-36 unit=°C
